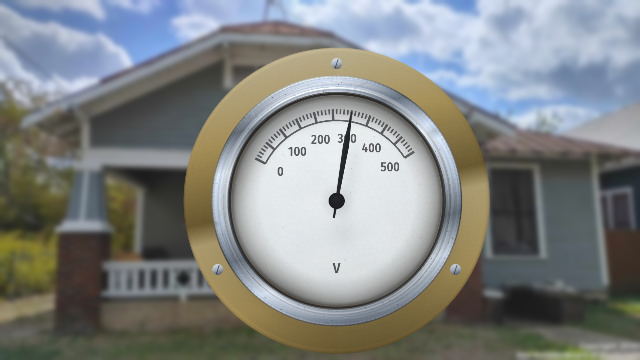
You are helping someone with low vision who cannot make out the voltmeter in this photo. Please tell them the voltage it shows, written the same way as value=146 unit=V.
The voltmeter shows value=300 unit=V
